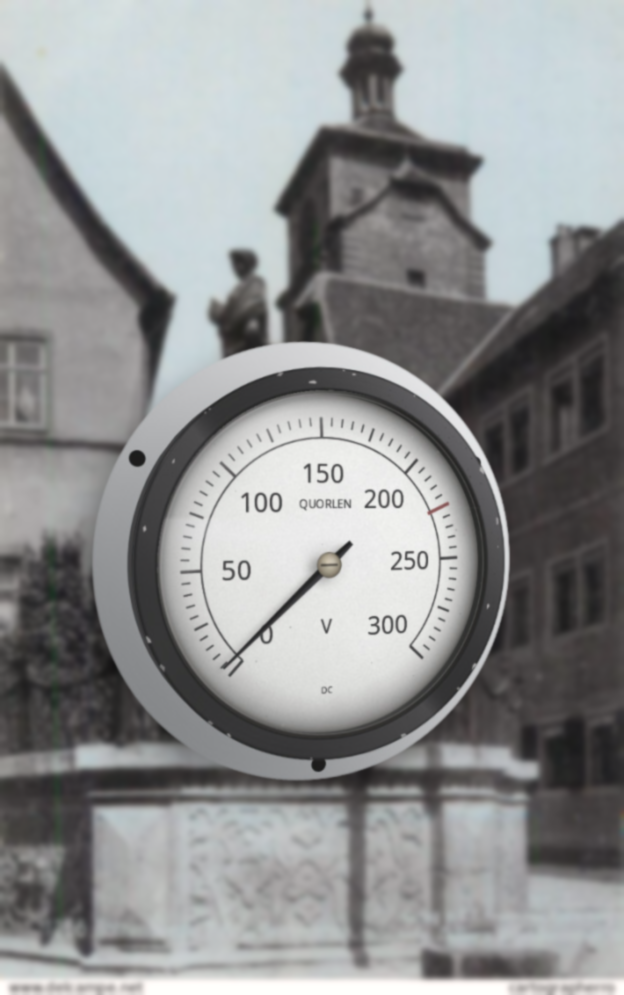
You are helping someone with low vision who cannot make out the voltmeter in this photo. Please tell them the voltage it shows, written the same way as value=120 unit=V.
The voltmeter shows value=5 unit=V
